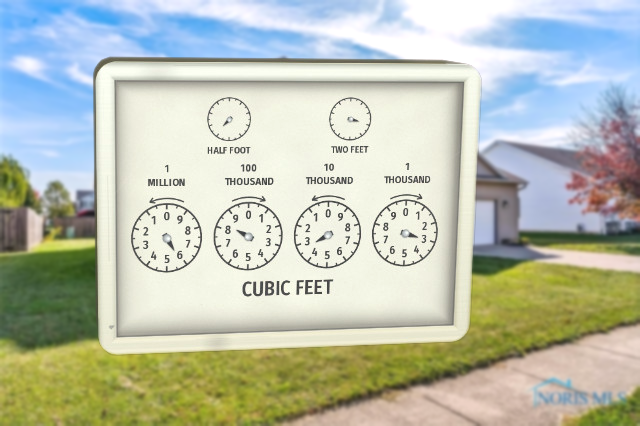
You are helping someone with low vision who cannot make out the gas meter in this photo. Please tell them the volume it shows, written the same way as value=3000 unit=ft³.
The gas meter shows value=583300 unit=ft³
